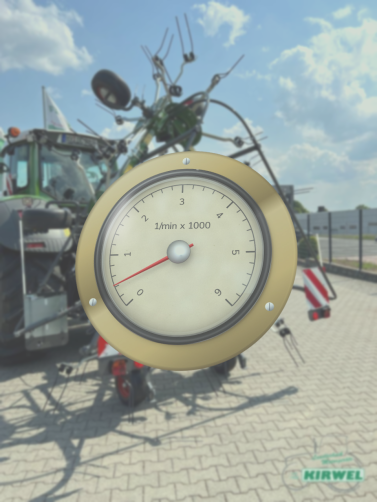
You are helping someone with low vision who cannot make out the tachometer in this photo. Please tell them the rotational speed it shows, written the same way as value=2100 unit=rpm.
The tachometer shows value=400 unit=rpm
